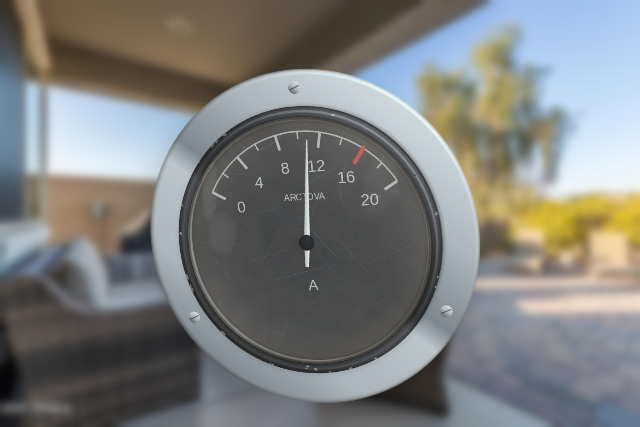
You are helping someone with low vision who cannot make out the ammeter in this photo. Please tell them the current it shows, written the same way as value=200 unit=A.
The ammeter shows value=11 unit=A
